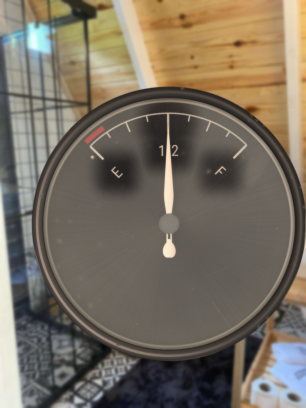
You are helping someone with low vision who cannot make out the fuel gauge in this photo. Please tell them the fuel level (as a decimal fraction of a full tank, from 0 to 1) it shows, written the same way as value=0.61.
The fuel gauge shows value=0.5
